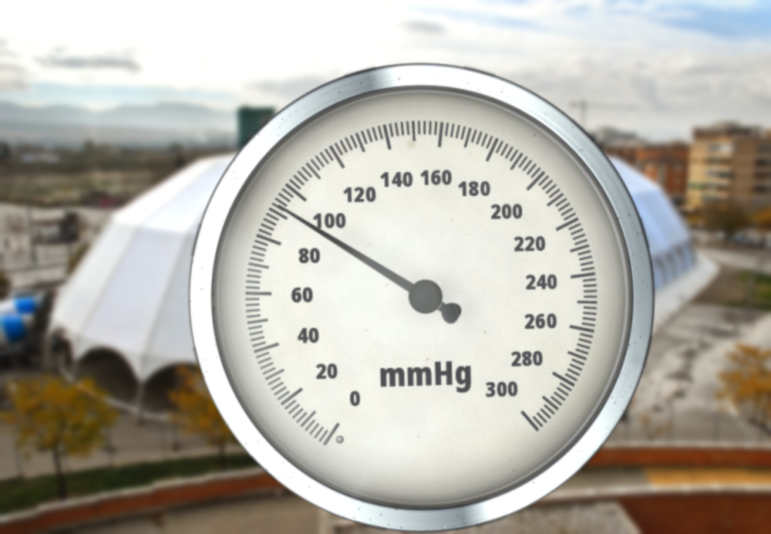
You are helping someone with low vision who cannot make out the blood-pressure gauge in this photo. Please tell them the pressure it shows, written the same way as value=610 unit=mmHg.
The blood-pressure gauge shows value=92 unit=mmHg
